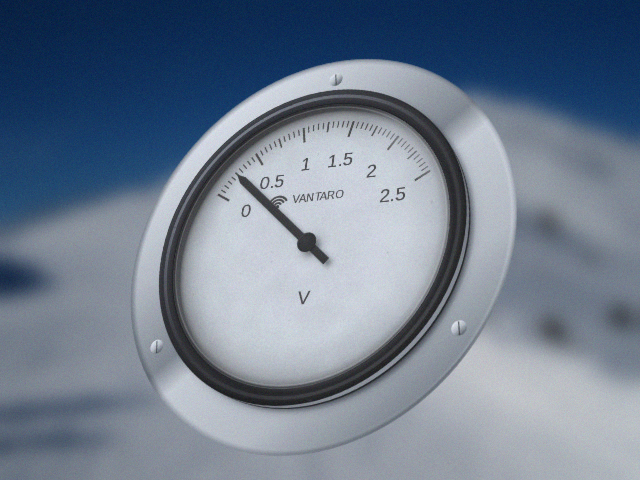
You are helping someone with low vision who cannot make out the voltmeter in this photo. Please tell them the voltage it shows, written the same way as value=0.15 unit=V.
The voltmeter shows value=0.25 unit=V
